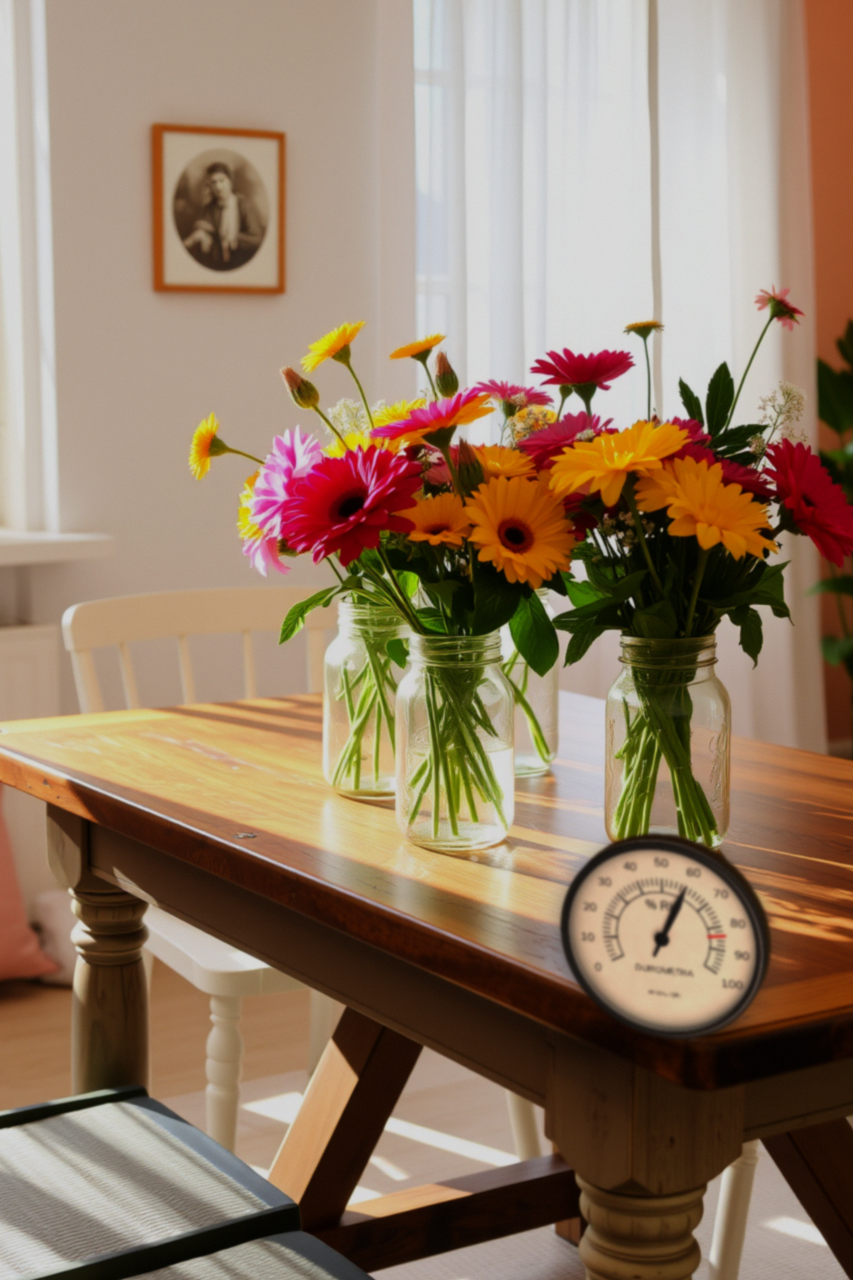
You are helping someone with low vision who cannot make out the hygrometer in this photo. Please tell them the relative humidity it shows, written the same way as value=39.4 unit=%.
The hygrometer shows value=60 unit=%
